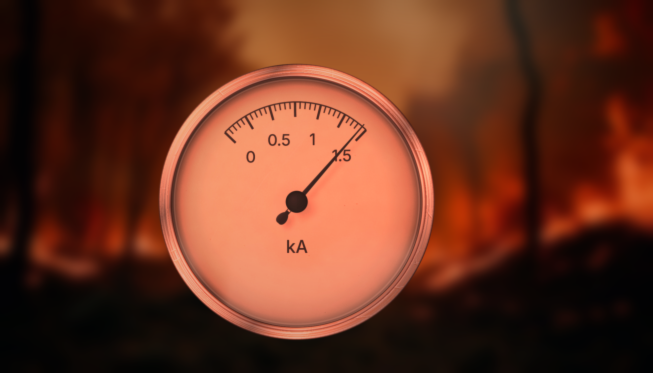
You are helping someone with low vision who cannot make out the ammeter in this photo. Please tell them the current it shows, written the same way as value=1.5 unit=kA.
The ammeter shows value=1.45 unit=kA
